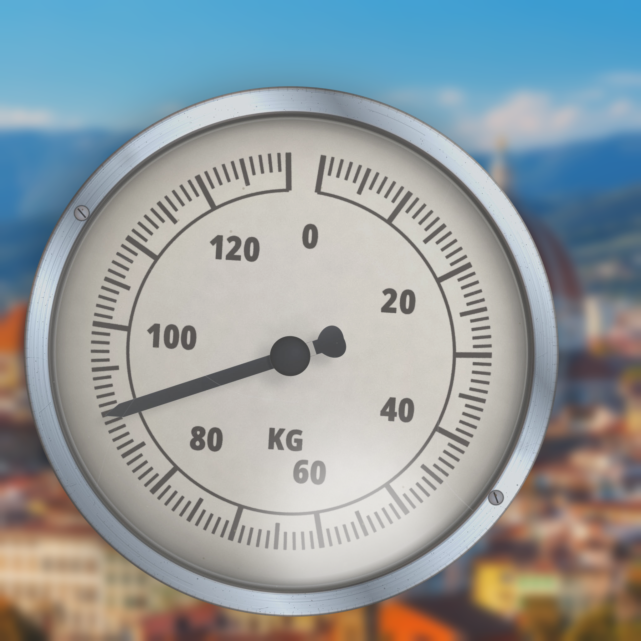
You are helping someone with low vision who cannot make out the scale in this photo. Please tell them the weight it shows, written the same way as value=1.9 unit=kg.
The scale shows value=90 unit=kg
